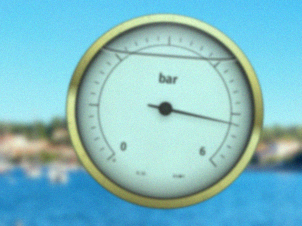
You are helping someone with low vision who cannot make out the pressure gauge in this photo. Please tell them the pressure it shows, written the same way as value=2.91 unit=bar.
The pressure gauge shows value=5.2 unit=bar
